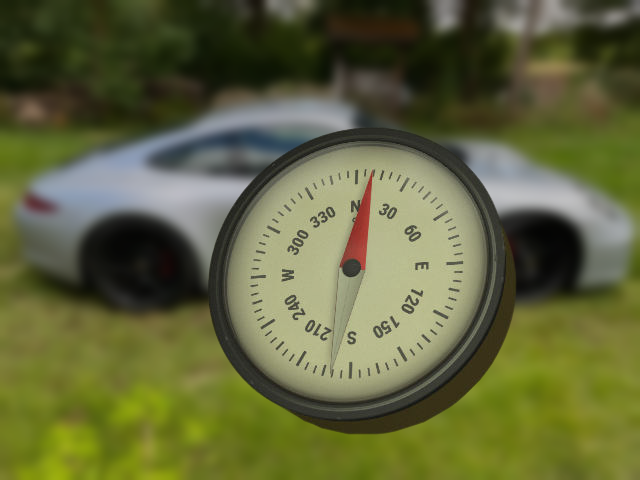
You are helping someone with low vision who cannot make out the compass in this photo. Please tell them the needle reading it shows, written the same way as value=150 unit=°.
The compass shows value=10 unit=°
